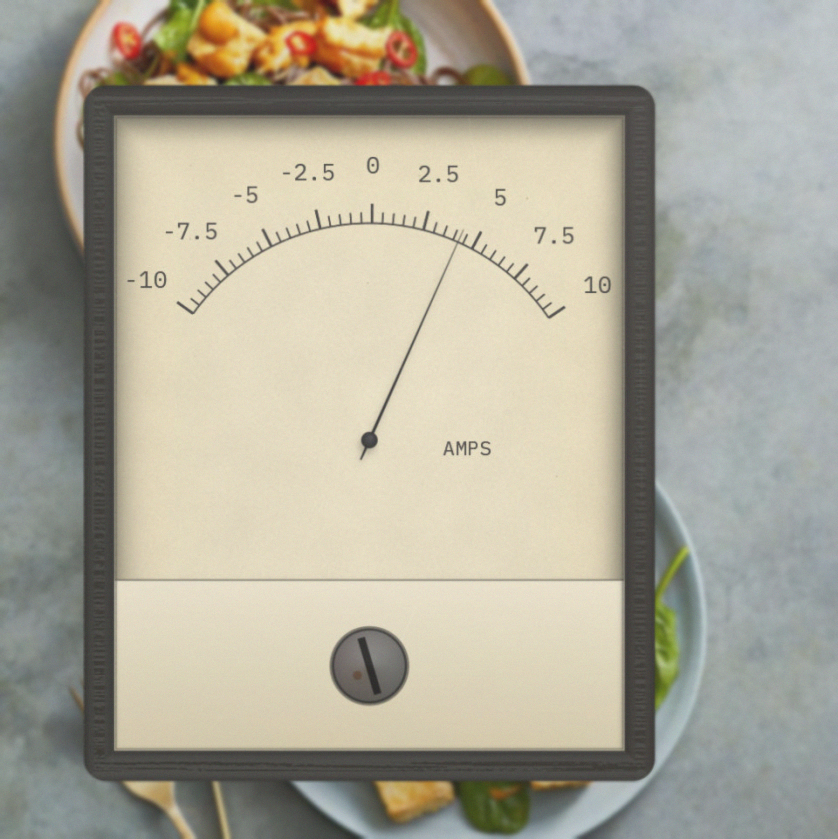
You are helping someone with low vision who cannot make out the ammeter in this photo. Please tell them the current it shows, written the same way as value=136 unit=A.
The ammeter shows value=4.25 unit=A
